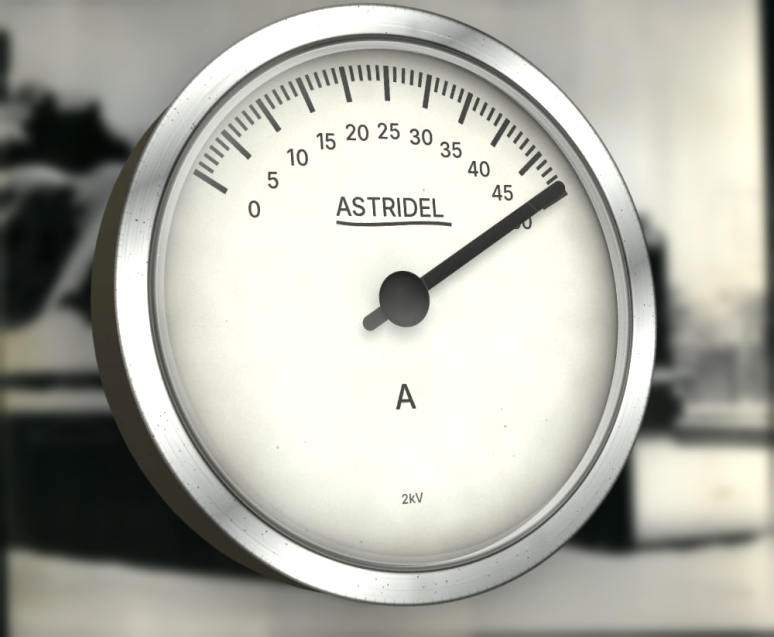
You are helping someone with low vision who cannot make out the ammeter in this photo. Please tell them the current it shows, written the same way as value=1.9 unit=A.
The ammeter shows value=49 unit=A
